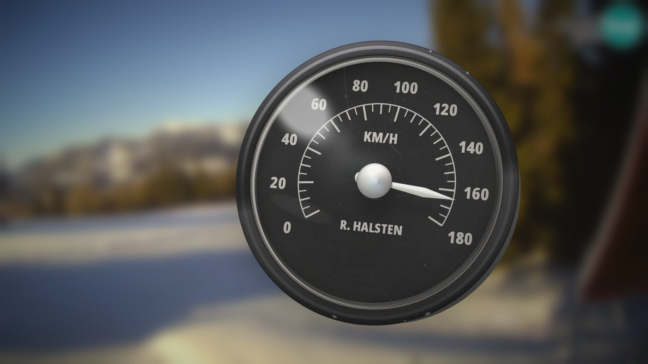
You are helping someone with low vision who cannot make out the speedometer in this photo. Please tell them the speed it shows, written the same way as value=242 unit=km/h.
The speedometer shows value=165 unit=km/h
